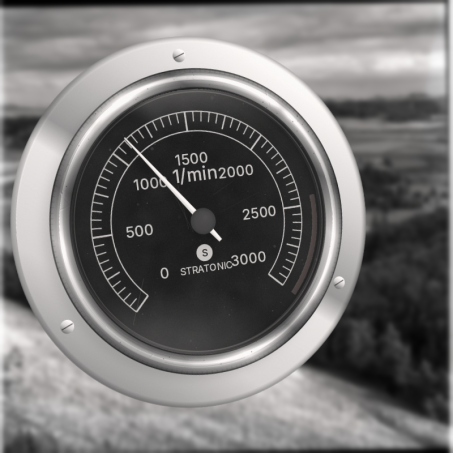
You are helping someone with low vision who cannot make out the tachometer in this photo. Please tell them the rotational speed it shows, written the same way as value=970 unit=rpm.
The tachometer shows value=1100 unit=rpm
